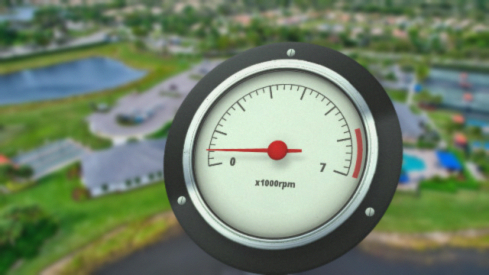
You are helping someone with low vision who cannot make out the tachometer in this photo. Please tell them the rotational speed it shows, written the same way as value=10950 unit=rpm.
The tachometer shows value=400 unit=rpm
